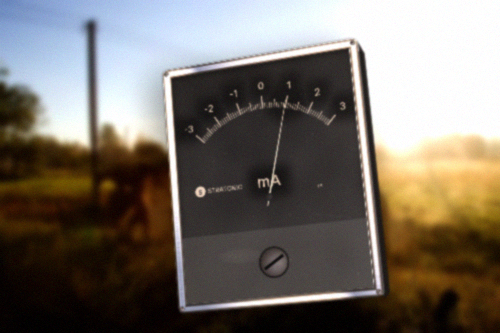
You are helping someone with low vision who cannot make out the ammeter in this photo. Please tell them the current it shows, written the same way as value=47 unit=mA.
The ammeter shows value=1 unit=mA
